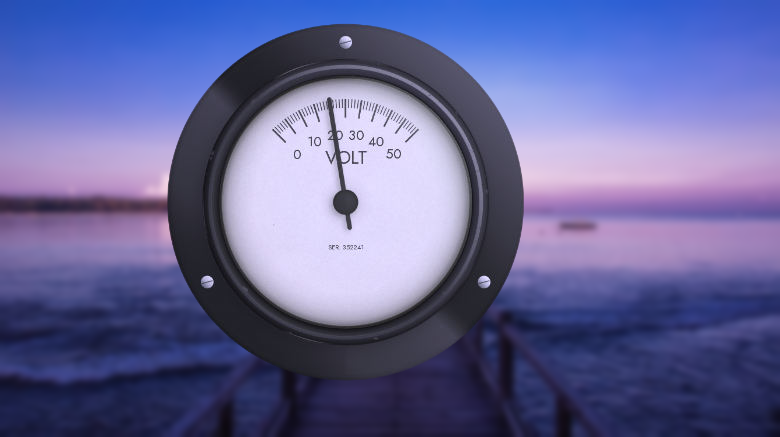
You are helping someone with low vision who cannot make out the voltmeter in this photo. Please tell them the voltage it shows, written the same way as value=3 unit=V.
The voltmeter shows value=20 unit=V
